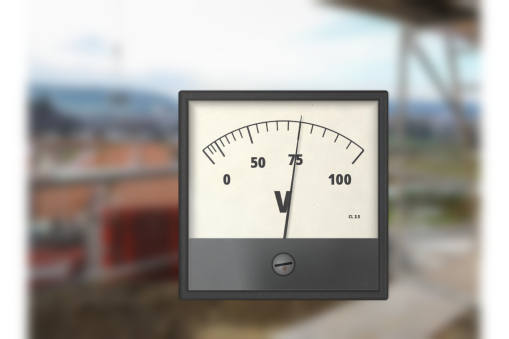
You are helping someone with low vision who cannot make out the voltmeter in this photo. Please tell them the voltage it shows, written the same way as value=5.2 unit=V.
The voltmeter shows value=75 unit=V
